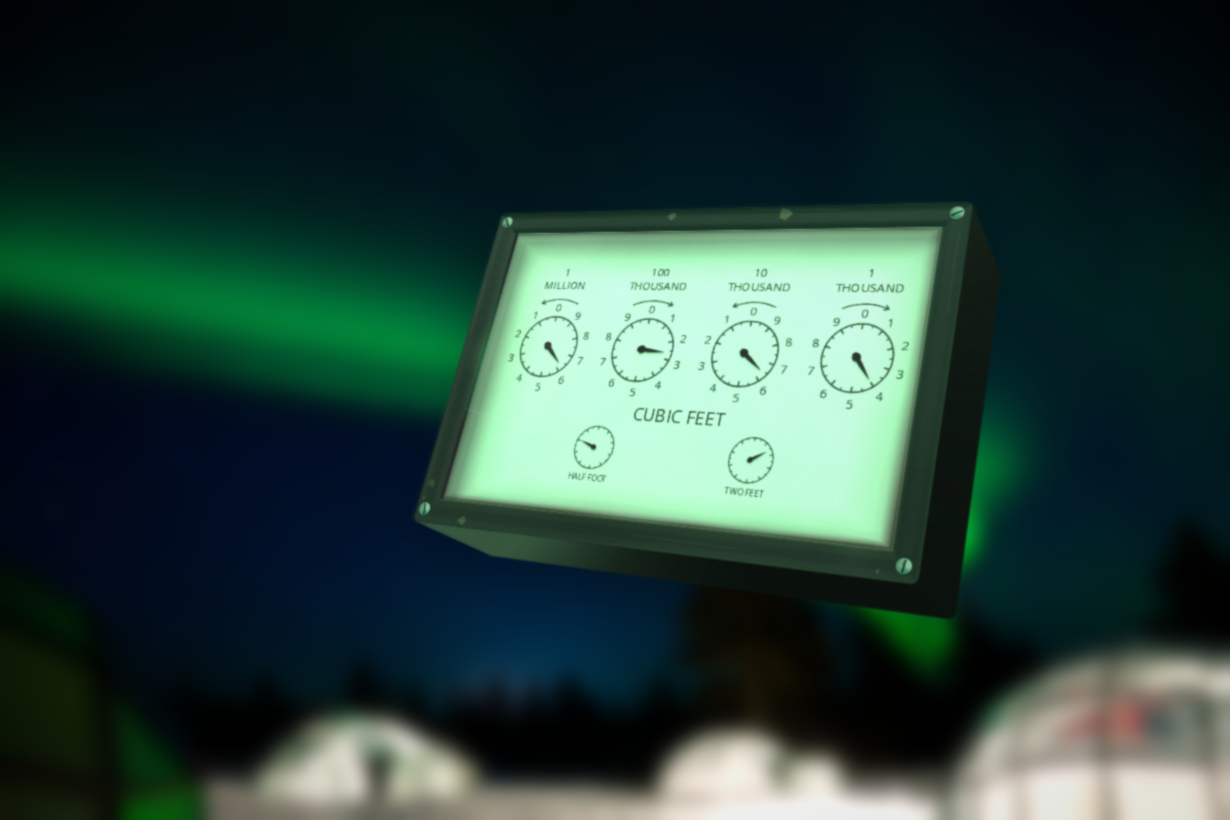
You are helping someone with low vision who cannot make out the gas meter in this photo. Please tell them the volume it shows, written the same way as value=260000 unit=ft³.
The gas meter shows value=626400 unit=ft³
